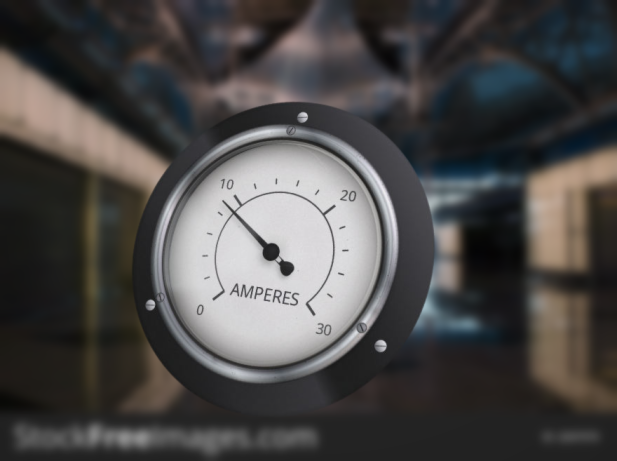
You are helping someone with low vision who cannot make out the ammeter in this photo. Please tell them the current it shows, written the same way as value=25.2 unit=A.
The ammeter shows value=9 unit=A
